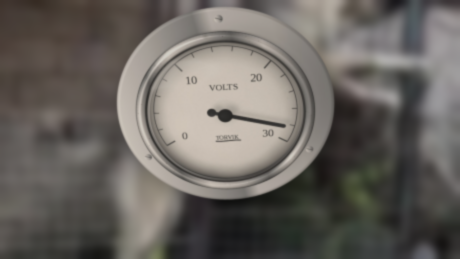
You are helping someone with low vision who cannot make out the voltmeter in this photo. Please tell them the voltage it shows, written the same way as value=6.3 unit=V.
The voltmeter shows value=28 unit=V
